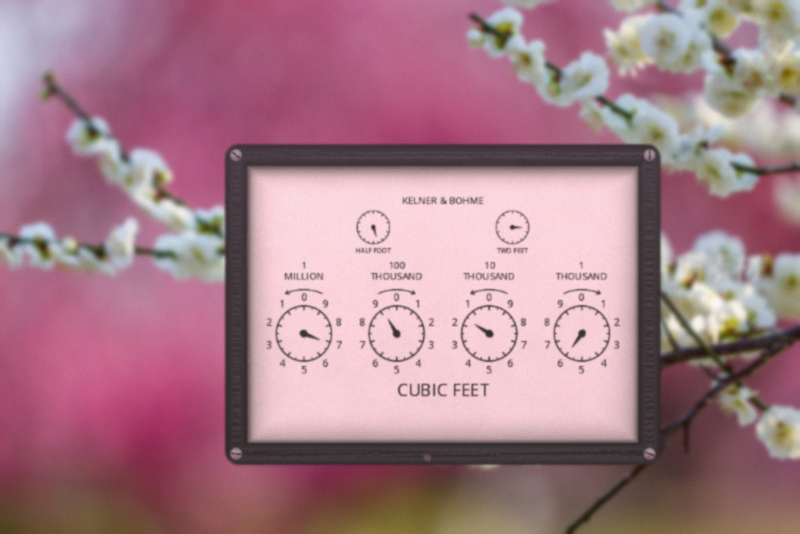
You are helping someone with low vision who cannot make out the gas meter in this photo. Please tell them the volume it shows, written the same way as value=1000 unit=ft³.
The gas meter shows value=691600 unit=ft³
